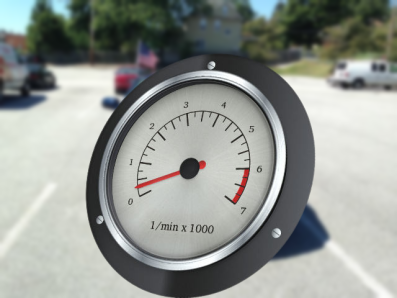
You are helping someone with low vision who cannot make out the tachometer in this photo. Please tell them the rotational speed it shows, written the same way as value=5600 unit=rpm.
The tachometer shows value=250 unit=rpm
